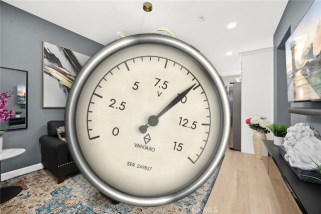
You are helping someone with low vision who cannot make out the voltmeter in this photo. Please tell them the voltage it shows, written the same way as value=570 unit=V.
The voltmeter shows value=9.75 unit=V
